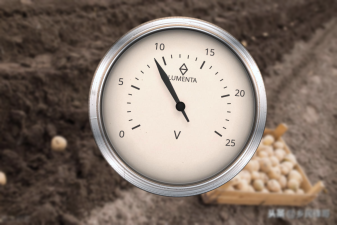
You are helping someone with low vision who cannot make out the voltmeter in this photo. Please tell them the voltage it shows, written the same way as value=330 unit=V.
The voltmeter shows value=9 unit=V
